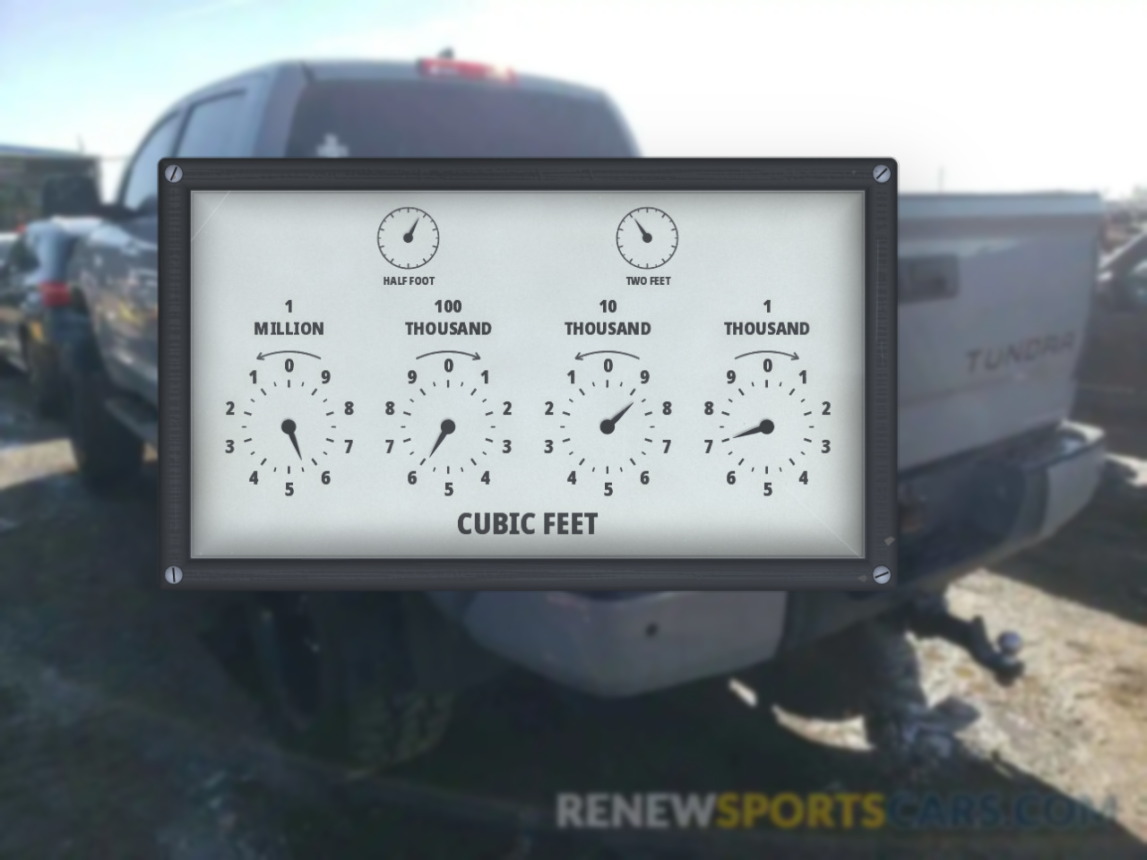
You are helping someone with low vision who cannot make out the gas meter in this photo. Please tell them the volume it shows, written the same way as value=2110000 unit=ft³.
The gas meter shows value=558700 unit=ft³
